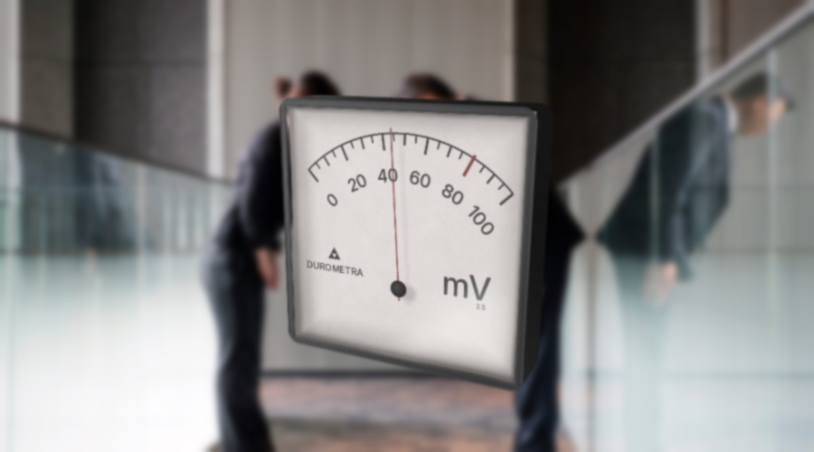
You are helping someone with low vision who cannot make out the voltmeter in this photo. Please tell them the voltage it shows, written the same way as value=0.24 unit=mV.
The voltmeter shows value=45 unit=mV
